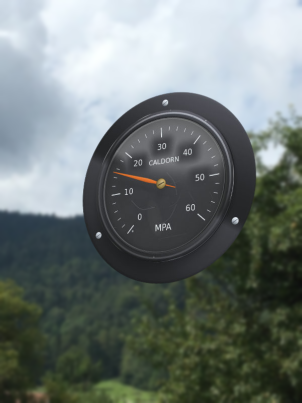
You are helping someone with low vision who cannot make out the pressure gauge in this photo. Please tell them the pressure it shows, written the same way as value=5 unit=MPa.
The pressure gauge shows value=15 unit=MPa
